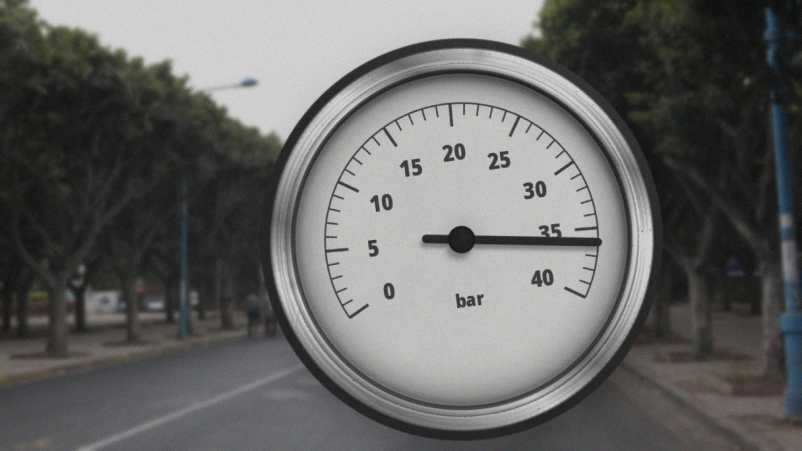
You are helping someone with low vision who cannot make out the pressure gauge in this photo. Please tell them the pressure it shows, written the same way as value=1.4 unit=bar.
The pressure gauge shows value=36 unit=bar
